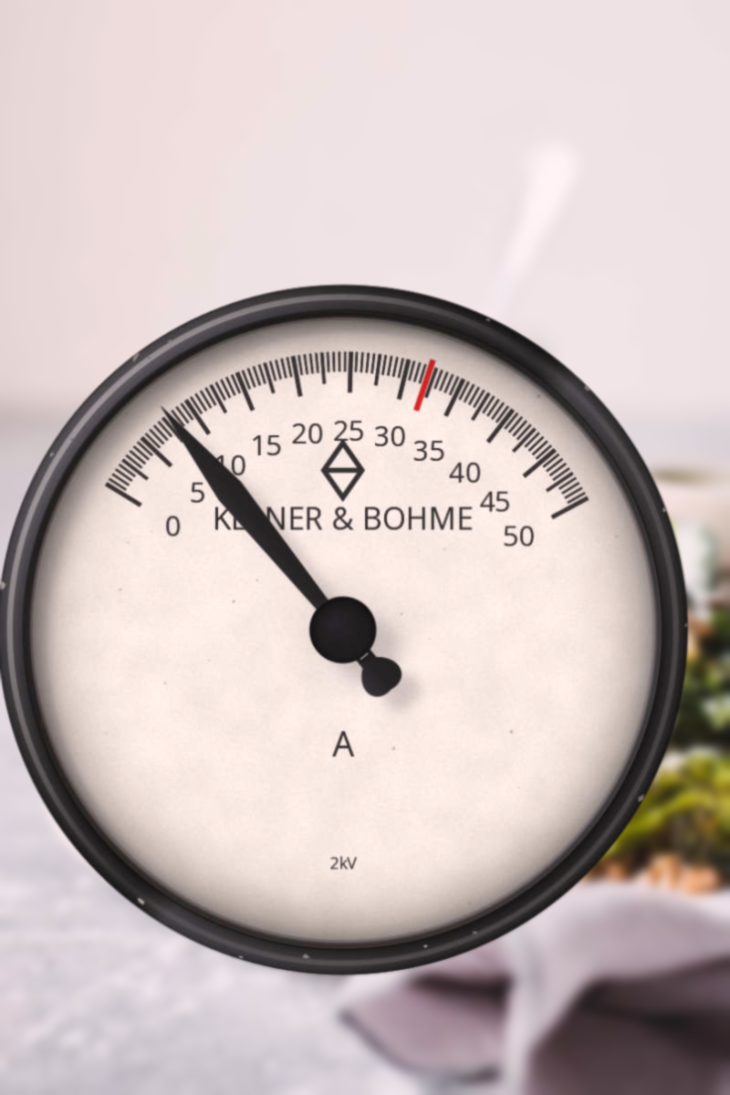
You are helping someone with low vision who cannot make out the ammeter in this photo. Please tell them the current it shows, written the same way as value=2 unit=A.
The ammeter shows value=8 unit=A
